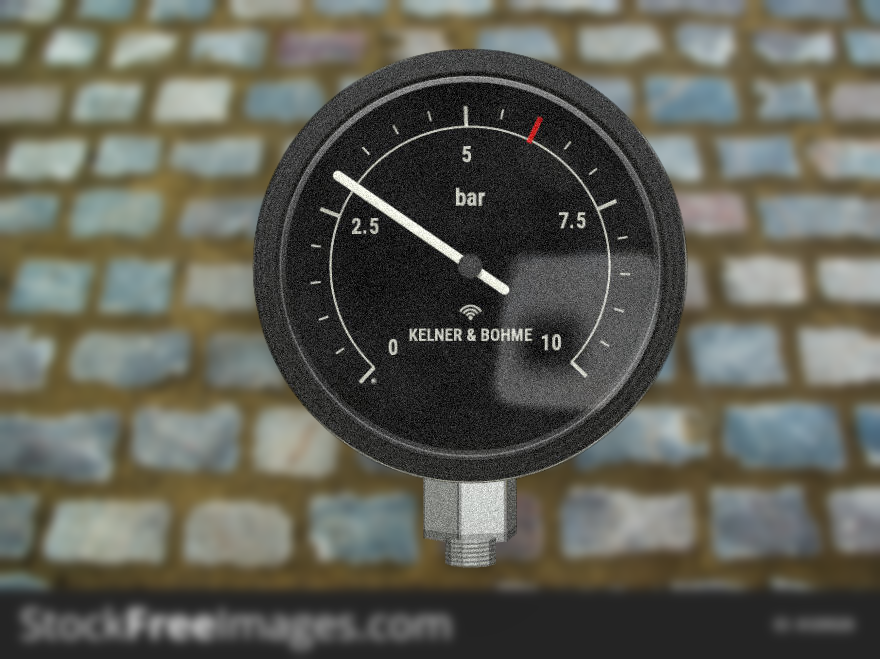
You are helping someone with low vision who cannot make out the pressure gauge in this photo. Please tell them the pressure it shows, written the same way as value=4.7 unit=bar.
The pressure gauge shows value=3 unit=bar
